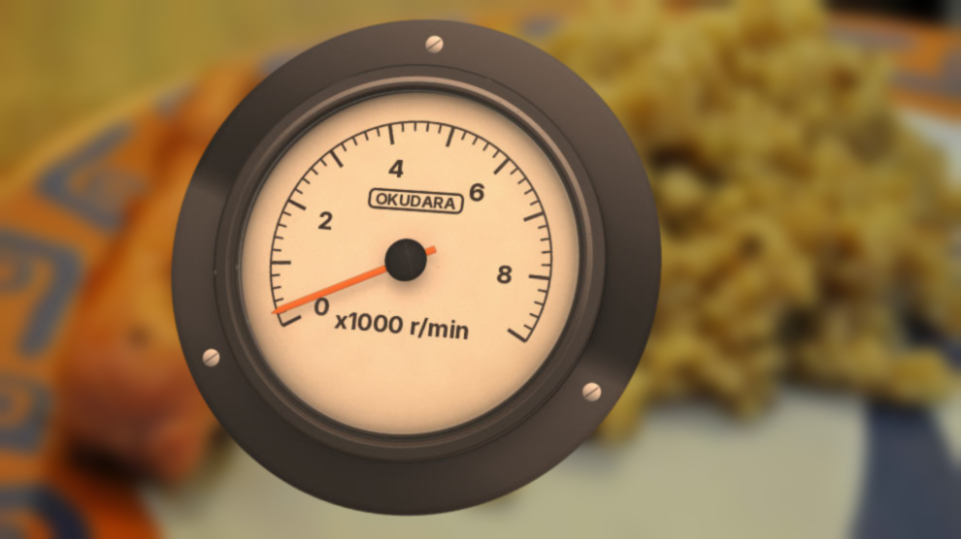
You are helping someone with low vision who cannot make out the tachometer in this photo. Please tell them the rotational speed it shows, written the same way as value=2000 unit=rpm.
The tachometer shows value=200 unit=rpm
